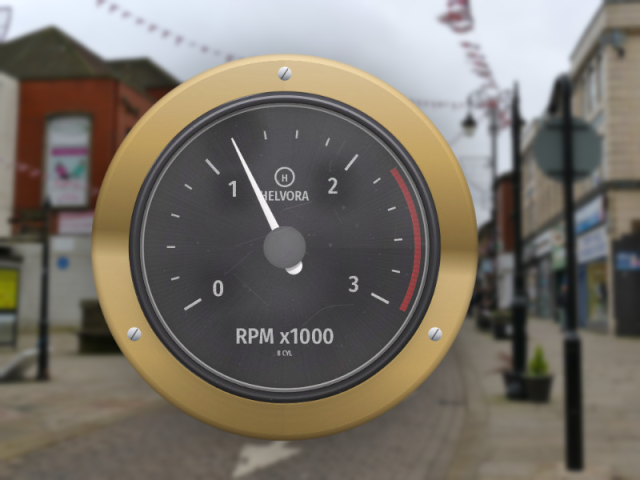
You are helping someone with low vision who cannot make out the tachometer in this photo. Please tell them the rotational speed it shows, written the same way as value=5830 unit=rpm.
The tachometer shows value=1200 unit=rpm
